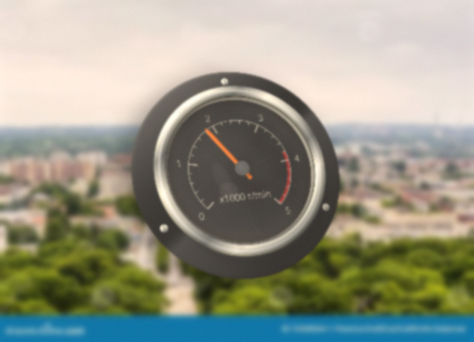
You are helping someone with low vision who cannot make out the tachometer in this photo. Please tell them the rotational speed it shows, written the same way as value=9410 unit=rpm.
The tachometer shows value=1800 unit=rpm
